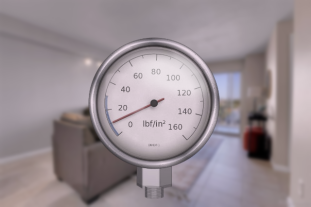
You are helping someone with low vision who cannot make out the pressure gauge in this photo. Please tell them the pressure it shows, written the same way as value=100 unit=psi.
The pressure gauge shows value=10 unit=psi
